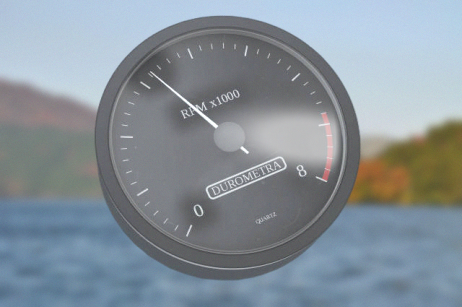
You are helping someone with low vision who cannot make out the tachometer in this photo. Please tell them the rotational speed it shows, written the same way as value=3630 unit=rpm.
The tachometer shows value=3200 unit=rpm
